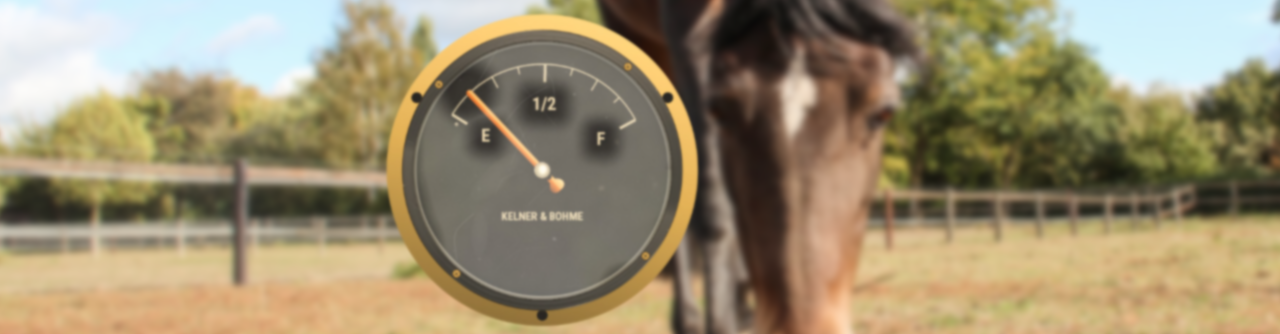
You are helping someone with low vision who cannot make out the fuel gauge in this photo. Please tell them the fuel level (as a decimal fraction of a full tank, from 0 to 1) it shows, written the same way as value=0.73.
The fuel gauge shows value=0.125
